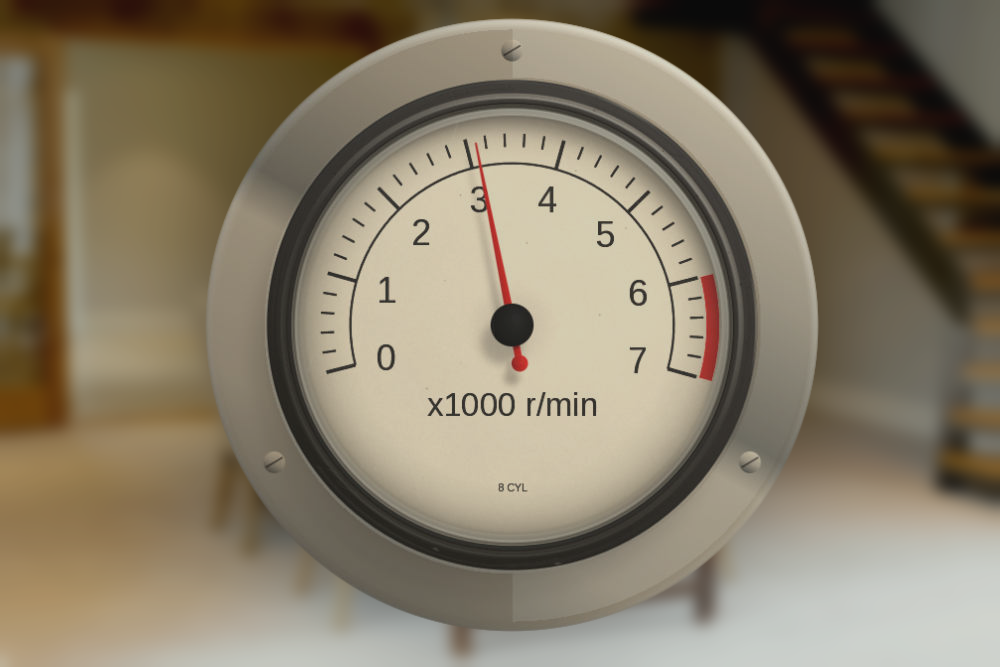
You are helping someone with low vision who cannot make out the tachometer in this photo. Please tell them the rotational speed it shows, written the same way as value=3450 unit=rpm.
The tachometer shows value=3100 unit=rpm
